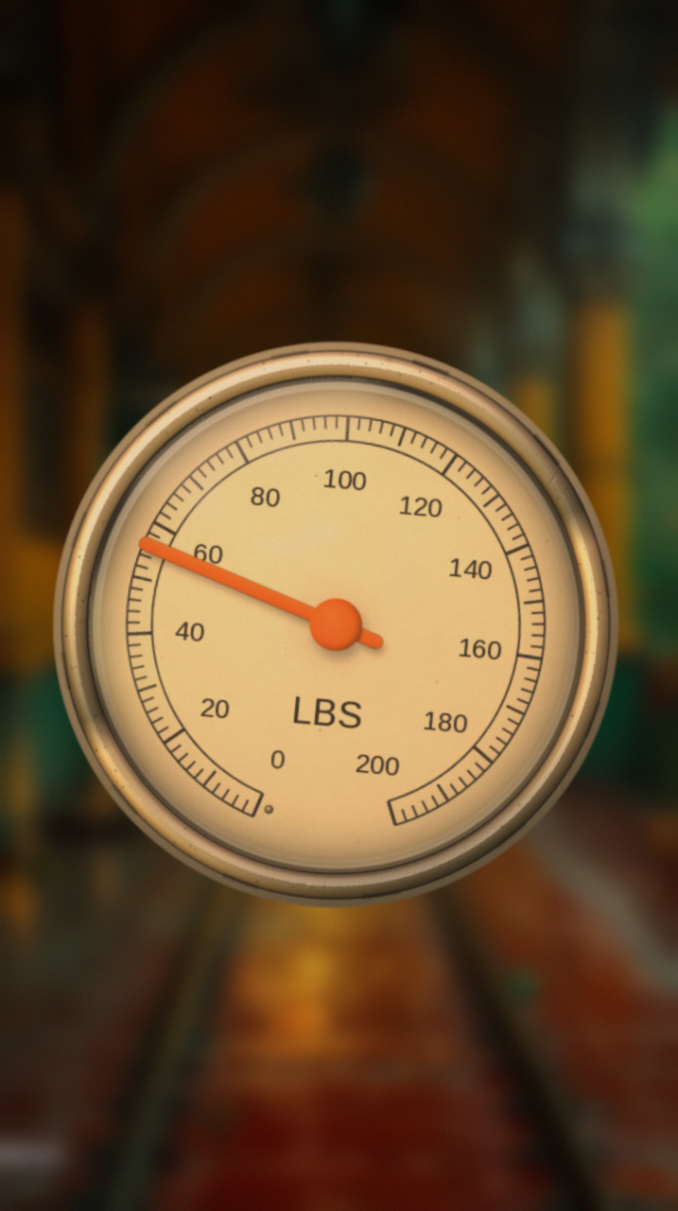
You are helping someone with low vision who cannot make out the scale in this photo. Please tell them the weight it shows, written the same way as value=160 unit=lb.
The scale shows value=56 unit=lb
